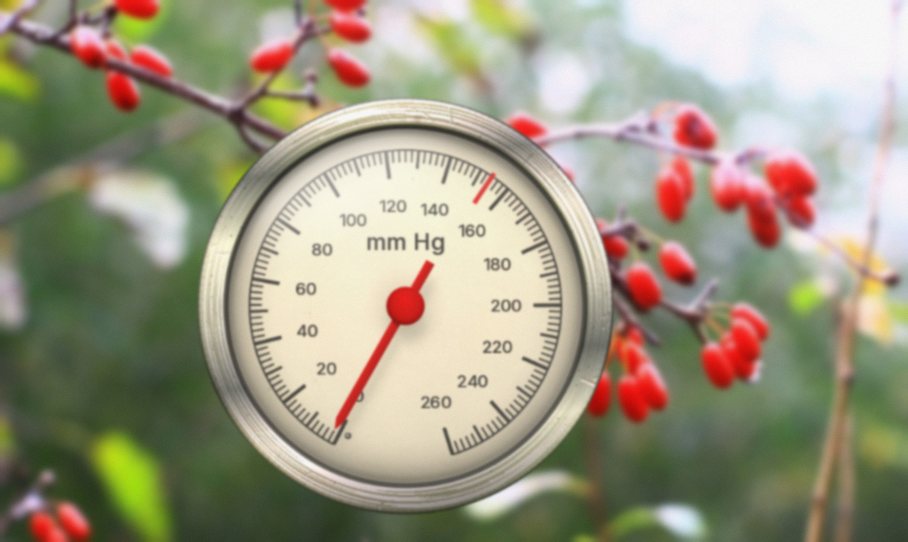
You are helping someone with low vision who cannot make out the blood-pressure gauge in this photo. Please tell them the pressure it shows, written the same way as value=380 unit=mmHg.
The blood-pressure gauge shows value=2 unit=mmHg
